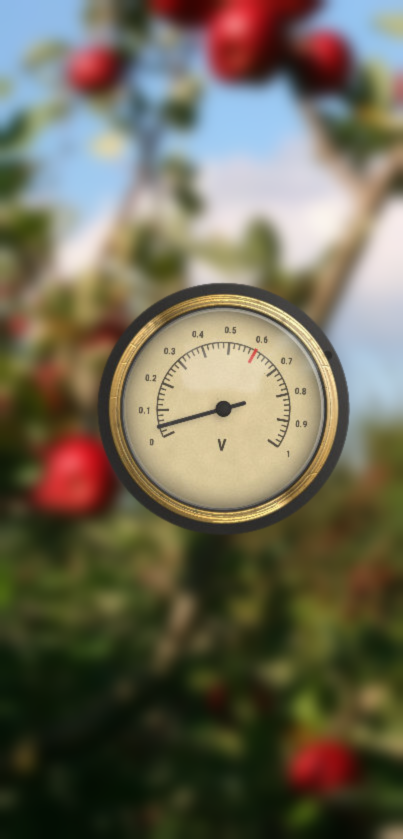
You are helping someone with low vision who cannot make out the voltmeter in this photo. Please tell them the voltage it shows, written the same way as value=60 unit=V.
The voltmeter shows value=0.04 unit=V
